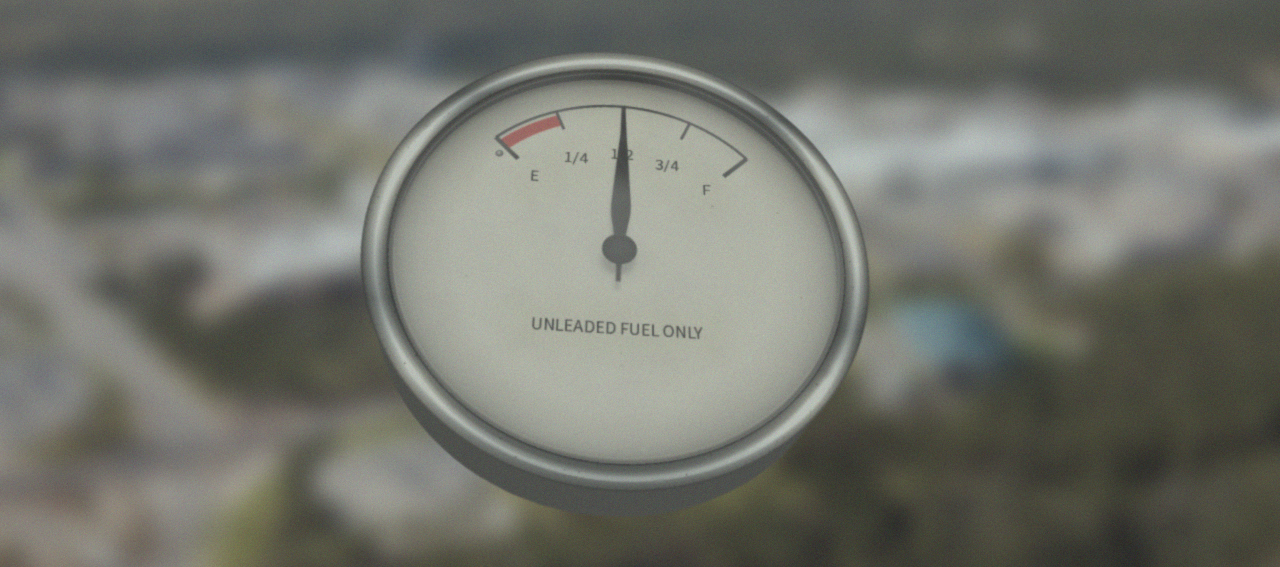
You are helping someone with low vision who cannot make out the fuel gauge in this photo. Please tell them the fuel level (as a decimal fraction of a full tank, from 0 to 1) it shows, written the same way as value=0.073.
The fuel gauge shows value=0.5
